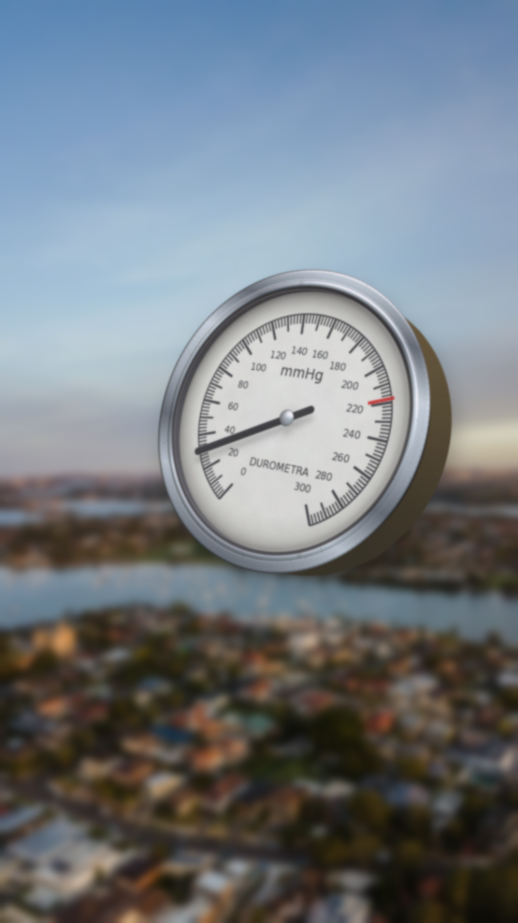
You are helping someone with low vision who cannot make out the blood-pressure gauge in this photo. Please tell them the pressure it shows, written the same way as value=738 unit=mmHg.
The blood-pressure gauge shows value=30 unit=mmHg
